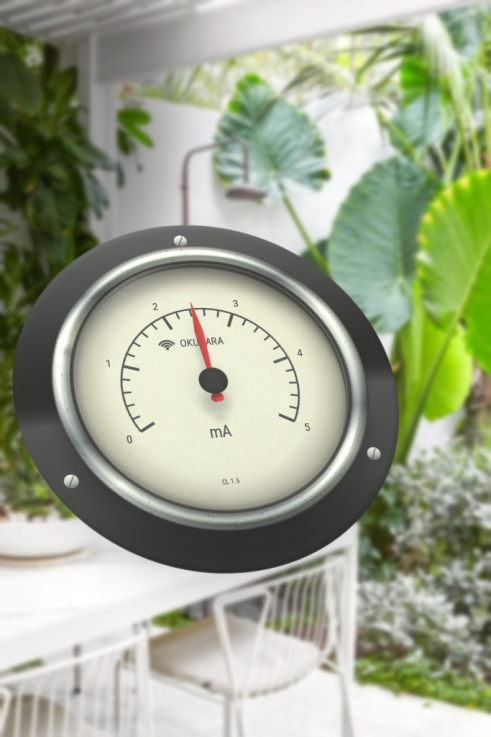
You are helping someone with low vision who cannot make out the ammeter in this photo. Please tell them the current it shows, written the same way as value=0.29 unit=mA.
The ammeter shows value=2.4 unit=mA
